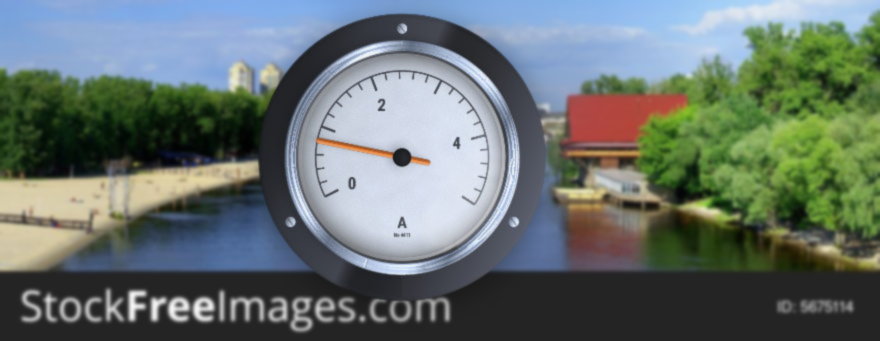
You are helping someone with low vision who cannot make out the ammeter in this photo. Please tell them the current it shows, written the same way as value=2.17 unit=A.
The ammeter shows value=0.8 unit=A
